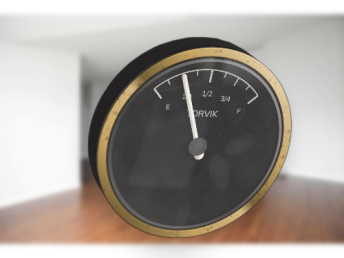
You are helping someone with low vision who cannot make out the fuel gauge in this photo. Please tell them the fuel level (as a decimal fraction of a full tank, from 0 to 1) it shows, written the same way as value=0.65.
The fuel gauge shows value=0.25
